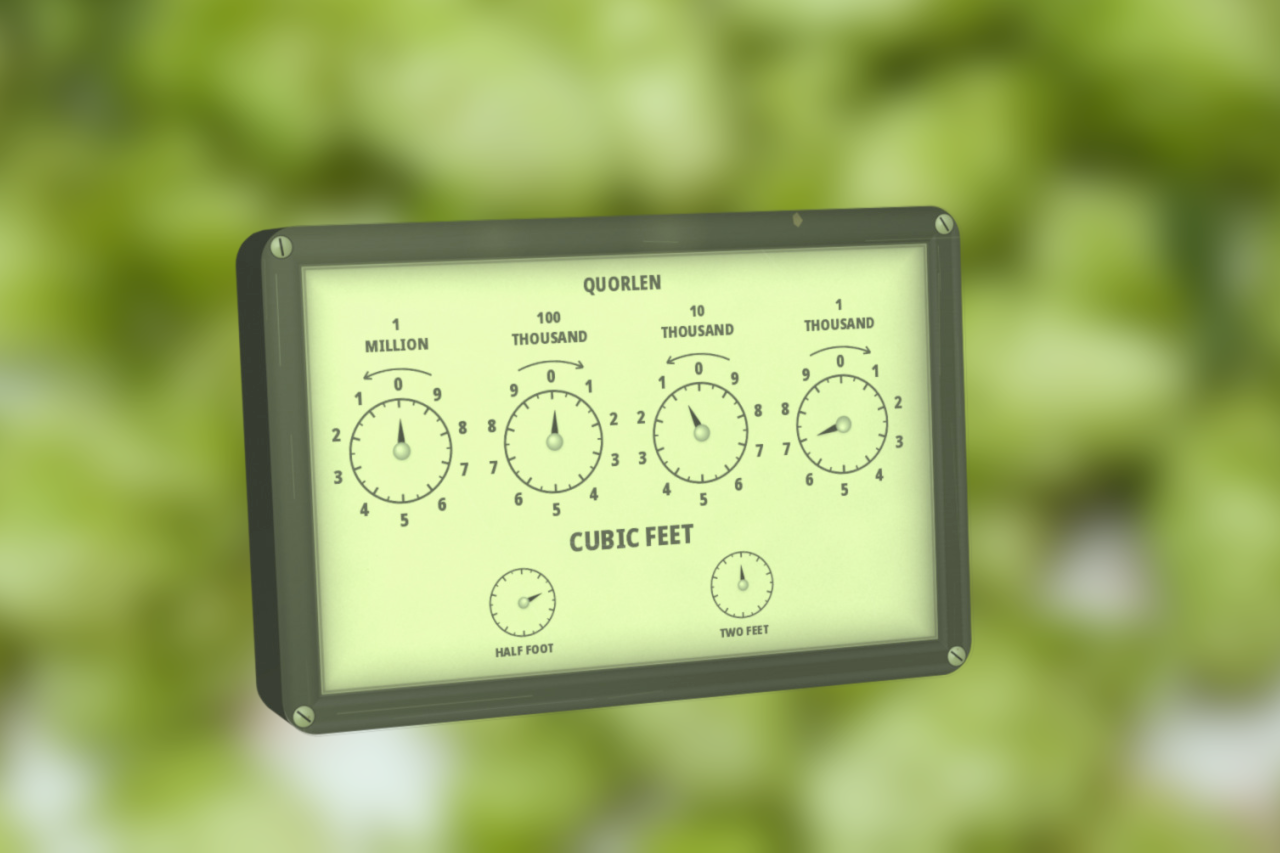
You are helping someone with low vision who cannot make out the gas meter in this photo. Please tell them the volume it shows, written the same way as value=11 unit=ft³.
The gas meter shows value=700 unit=ft³
